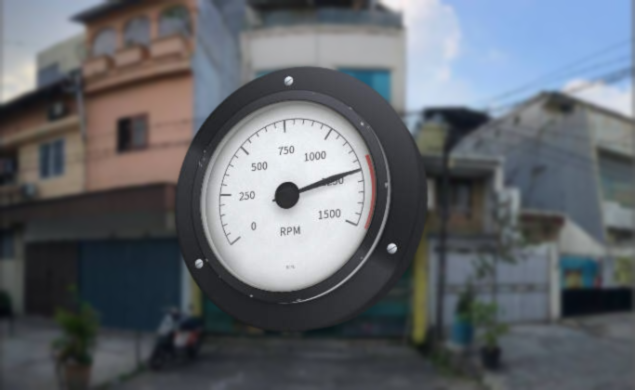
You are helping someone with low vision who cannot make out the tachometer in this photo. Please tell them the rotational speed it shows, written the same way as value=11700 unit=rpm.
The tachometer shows value=1250 unit=rpm
